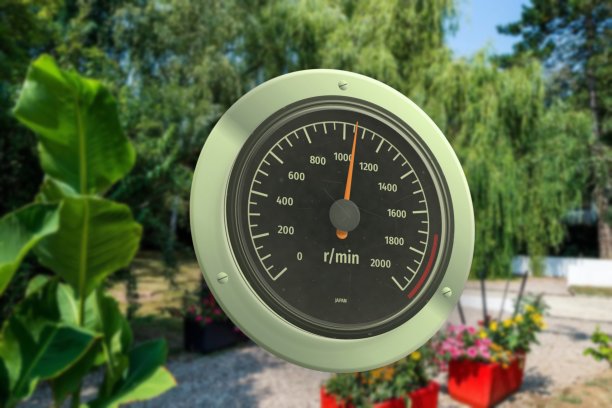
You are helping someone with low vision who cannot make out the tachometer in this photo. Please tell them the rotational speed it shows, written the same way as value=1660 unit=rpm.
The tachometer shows value=1050 unit=rpm
